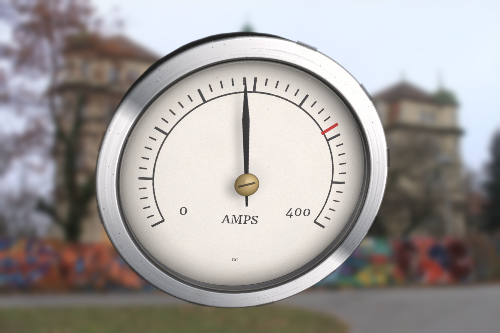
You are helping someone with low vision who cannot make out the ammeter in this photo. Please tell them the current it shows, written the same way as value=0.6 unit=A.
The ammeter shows value=190 unit=A
